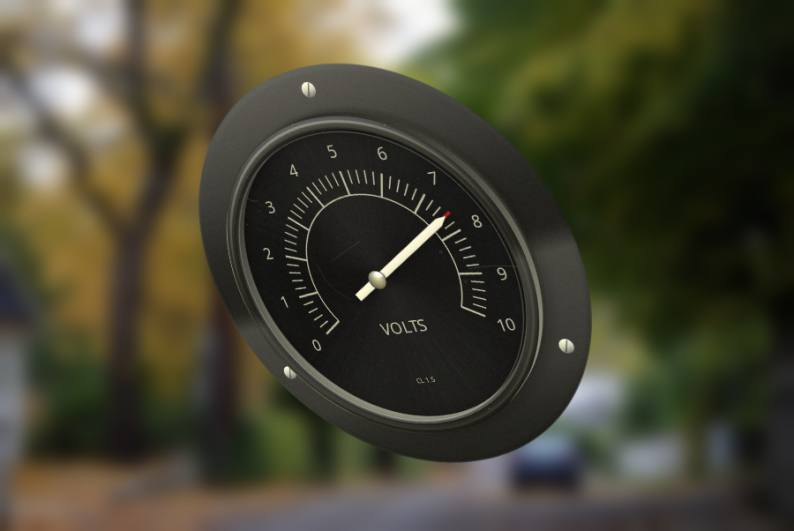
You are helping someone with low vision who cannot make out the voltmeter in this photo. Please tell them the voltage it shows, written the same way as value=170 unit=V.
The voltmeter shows value=7.6 unit=V
